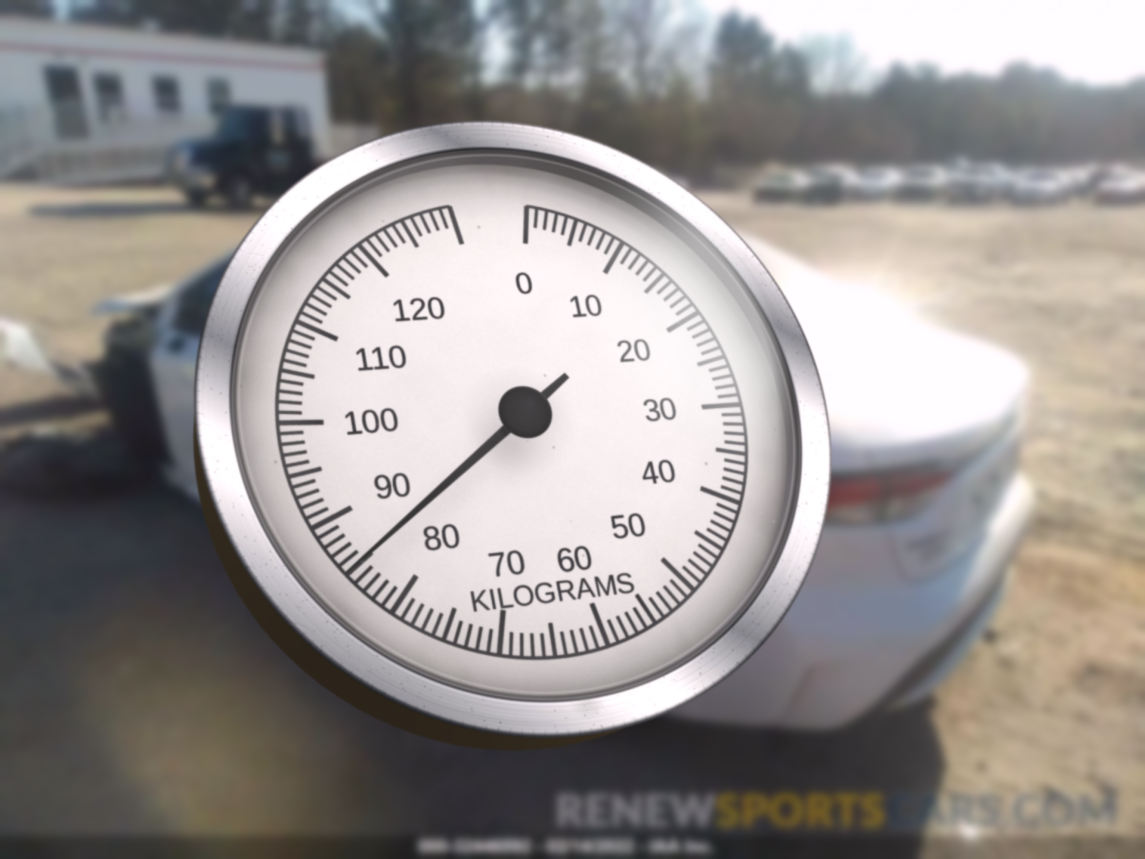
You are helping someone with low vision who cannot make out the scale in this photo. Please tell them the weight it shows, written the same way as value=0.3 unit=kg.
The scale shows value=85 unit=kg
